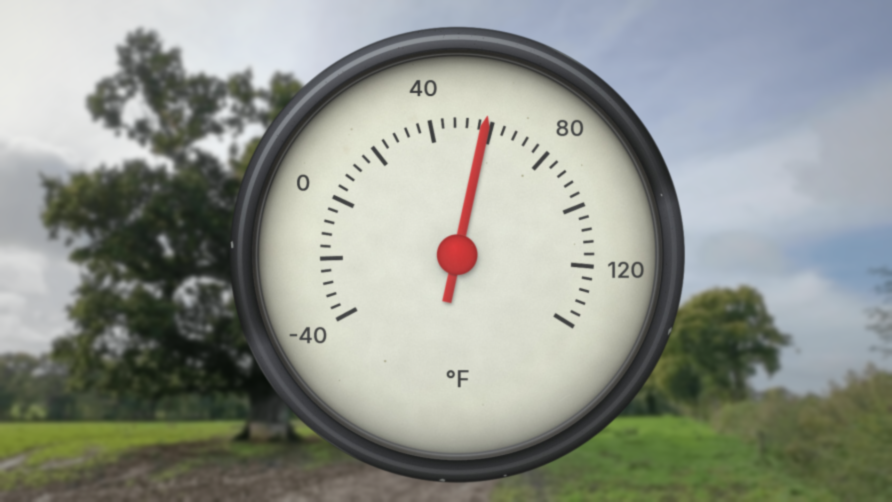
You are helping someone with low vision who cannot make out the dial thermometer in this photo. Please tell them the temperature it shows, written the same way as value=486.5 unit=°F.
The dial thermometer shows value=58 unit=°F
